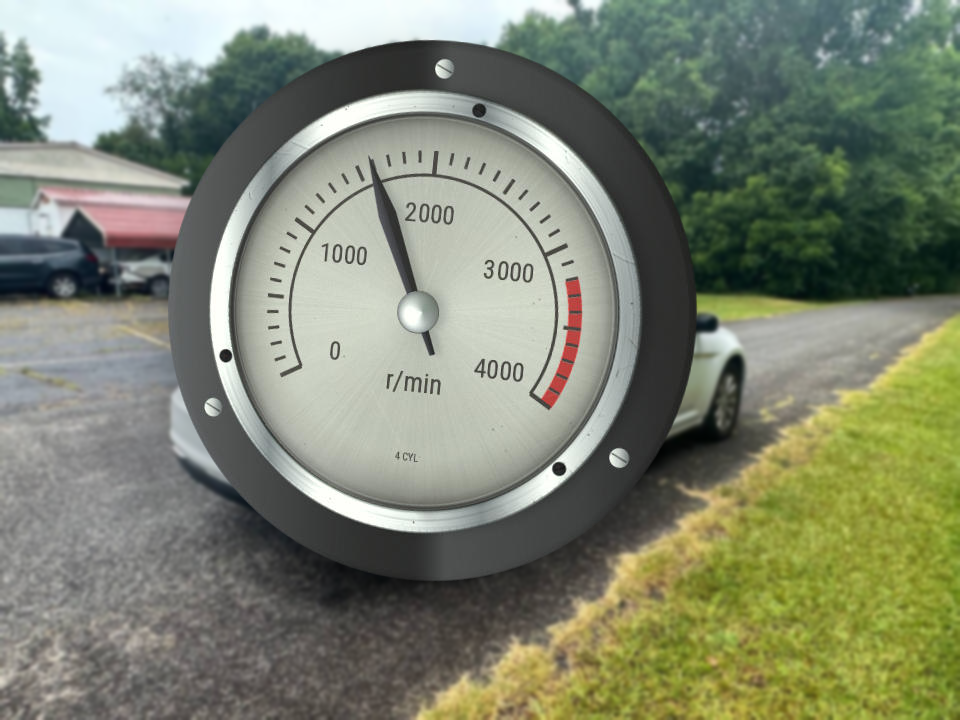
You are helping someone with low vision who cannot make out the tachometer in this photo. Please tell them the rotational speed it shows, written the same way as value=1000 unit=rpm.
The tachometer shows value=1600 unit=rpm
